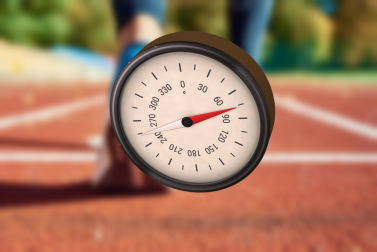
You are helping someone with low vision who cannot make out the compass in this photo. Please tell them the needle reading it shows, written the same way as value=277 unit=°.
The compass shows value=75 unit=°
